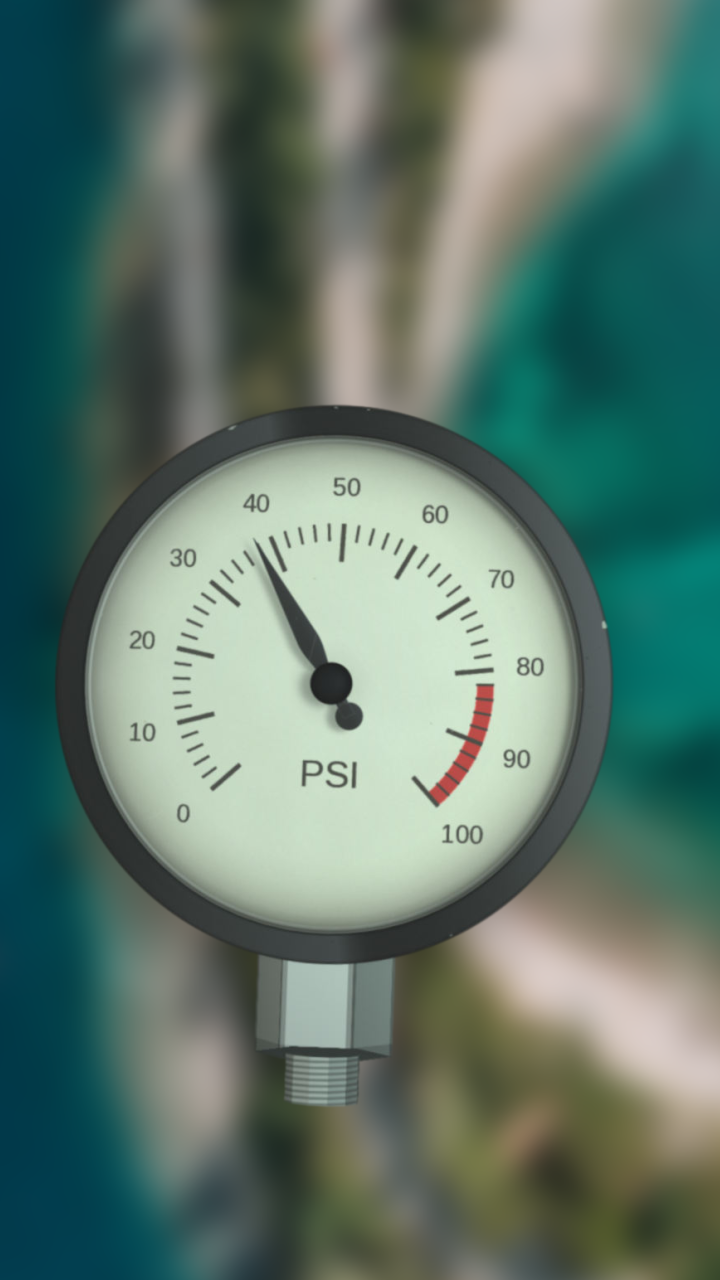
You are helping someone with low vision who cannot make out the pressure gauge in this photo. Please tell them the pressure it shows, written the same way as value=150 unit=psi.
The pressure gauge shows value=38 unit=psi
